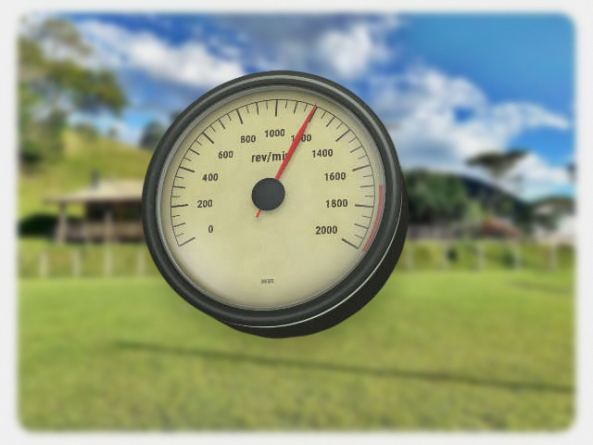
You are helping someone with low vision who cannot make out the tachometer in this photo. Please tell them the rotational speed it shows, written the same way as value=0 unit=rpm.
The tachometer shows value=1200 unit=rpm
